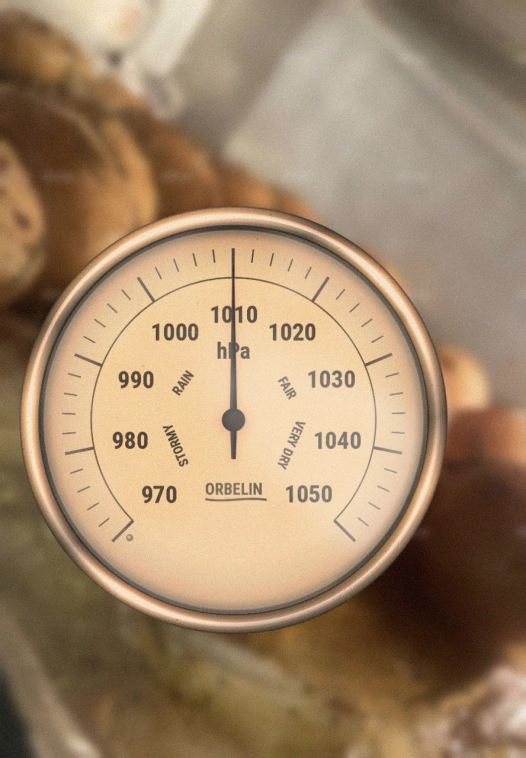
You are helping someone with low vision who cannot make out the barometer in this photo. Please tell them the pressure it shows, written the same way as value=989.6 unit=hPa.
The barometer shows value=1010 unit=hPa
